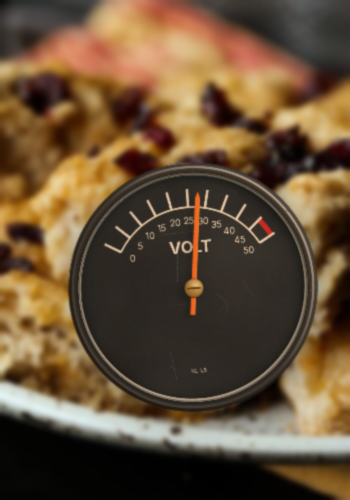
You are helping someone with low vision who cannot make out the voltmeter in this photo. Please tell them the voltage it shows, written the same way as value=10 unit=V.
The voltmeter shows value=27.5 unit=V
